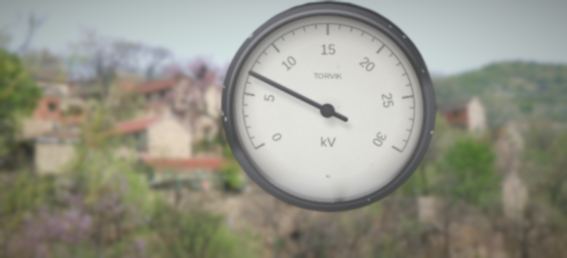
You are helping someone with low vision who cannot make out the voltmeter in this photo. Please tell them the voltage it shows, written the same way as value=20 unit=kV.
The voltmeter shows value=7 unit=kV
